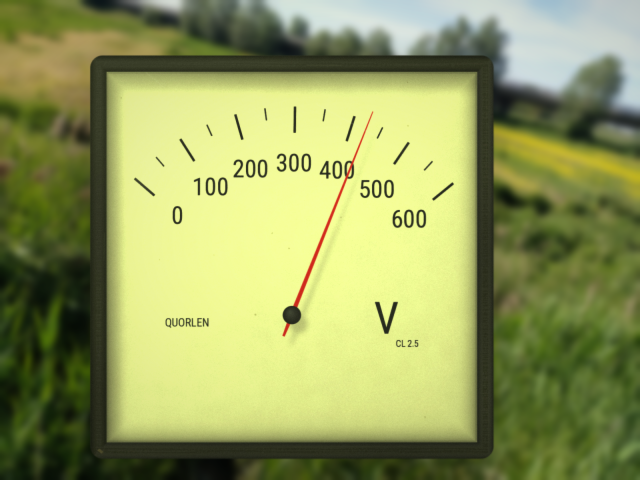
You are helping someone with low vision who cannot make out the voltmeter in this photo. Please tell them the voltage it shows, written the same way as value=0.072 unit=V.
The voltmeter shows value=425 unit=V
